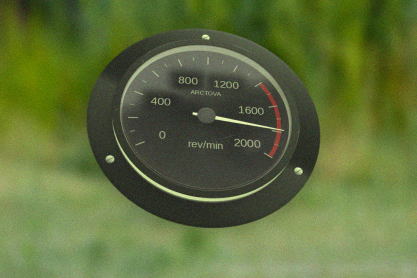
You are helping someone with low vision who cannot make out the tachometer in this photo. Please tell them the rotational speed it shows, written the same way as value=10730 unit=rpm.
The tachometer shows value=1800 unit=rpm
